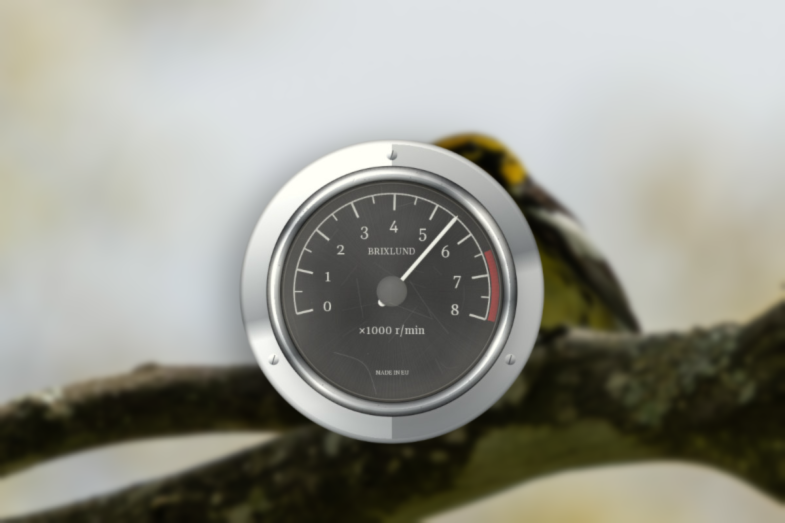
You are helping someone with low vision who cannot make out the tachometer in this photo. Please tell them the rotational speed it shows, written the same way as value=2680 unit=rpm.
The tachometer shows value=5500 unit=rpm
